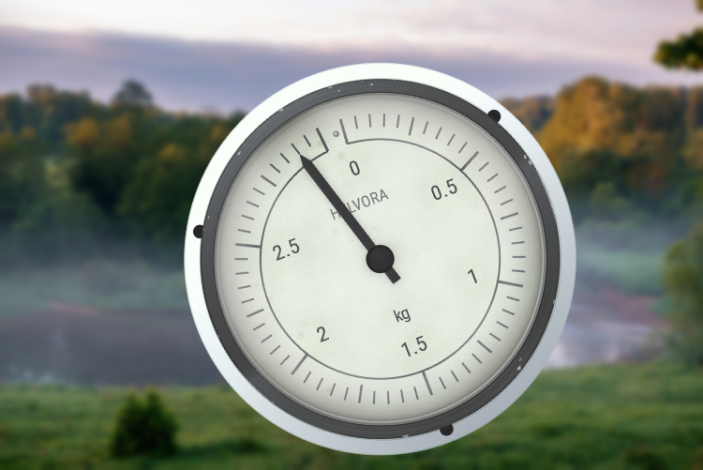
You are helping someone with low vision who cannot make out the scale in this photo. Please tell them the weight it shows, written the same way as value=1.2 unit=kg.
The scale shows value=2.9 unit=kg
